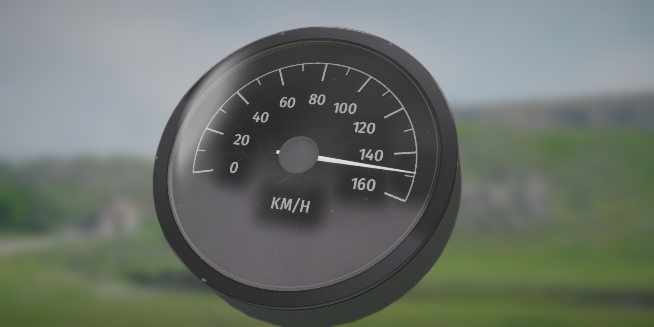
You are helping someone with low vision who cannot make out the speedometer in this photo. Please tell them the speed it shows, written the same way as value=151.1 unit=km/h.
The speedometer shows value=150 unit=km/h
